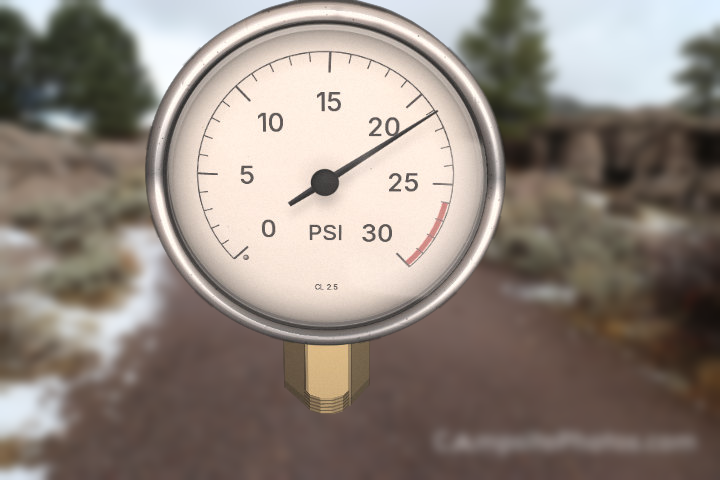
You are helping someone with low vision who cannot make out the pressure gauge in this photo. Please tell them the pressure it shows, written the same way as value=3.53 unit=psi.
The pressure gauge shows value=21 unit=psi
